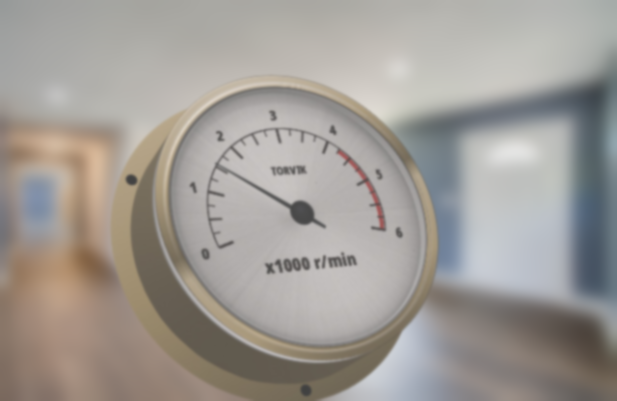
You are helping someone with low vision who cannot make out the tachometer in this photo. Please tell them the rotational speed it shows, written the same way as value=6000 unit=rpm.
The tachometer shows value=1500 unit=rpm
